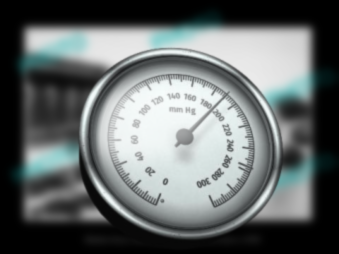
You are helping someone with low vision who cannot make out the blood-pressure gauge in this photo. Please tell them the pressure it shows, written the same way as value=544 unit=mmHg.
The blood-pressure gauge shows value=190 unit=mmHg
